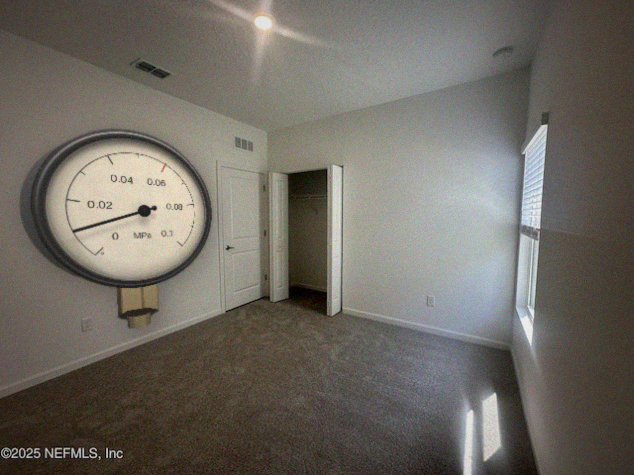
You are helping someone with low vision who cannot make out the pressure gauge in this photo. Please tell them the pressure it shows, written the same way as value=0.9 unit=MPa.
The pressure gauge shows value=0.01 unit=MPa
